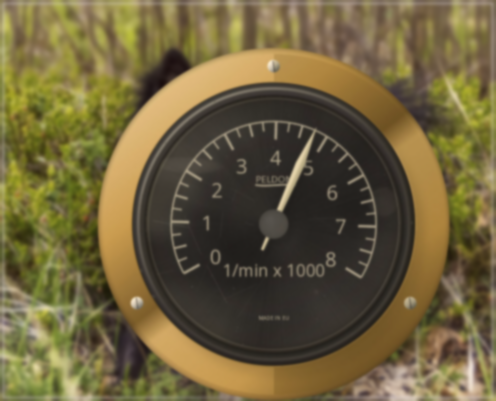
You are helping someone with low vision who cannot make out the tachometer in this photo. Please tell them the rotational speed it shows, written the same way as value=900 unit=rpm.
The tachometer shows value=4750 unit=rpm
